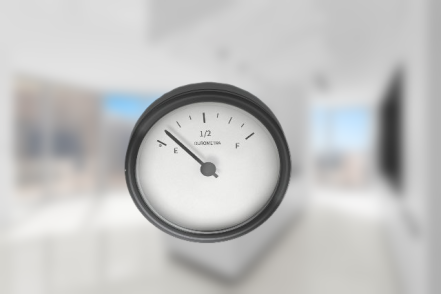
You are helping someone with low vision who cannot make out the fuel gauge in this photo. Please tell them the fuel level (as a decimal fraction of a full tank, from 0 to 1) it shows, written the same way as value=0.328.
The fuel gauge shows value=0.125
